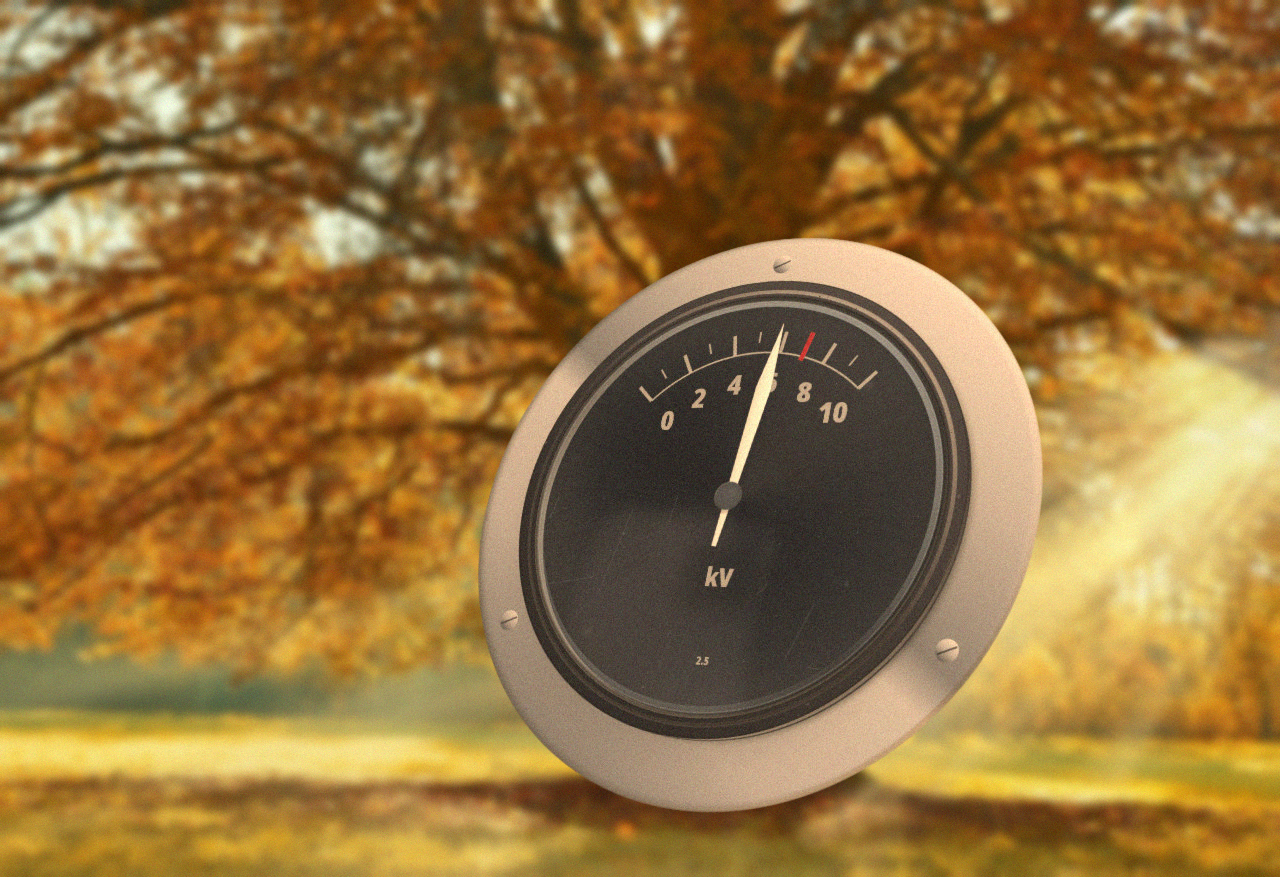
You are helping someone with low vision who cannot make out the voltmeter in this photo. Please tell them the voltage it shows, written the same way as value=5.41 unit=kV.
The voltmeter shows value=6 unit=kV
